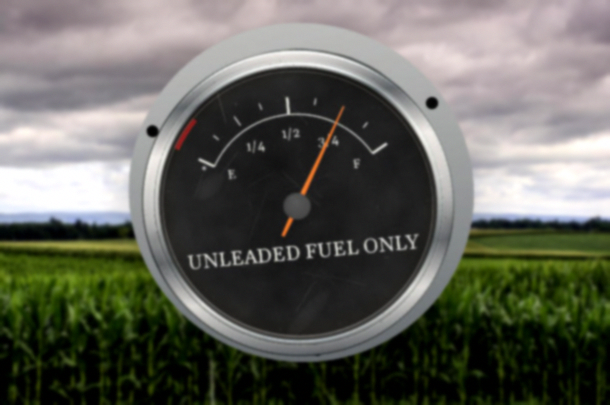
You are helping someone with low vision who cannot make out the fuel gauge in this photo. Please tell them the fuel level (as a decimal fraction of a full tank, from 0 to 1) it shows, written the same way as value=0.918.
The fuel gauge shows value=0.75
